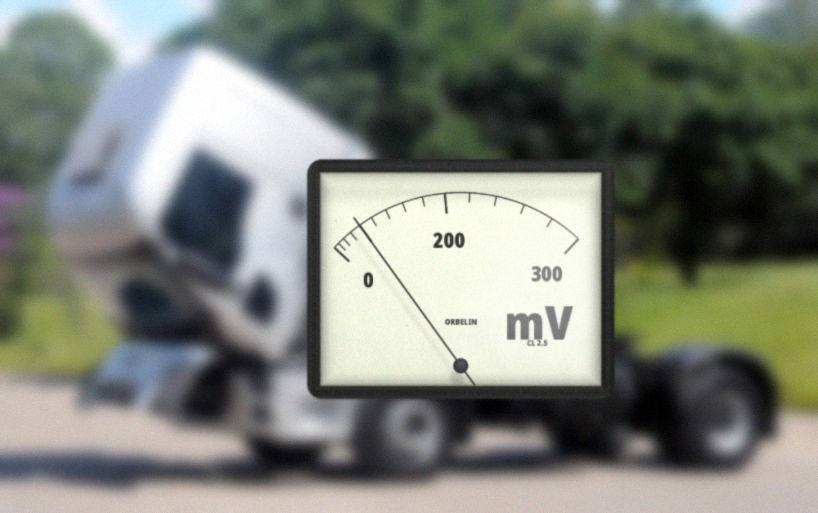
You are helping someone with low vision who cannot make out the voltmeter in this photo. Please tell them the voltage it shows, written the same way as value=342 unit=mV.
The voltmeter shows value=100 unit=mV
